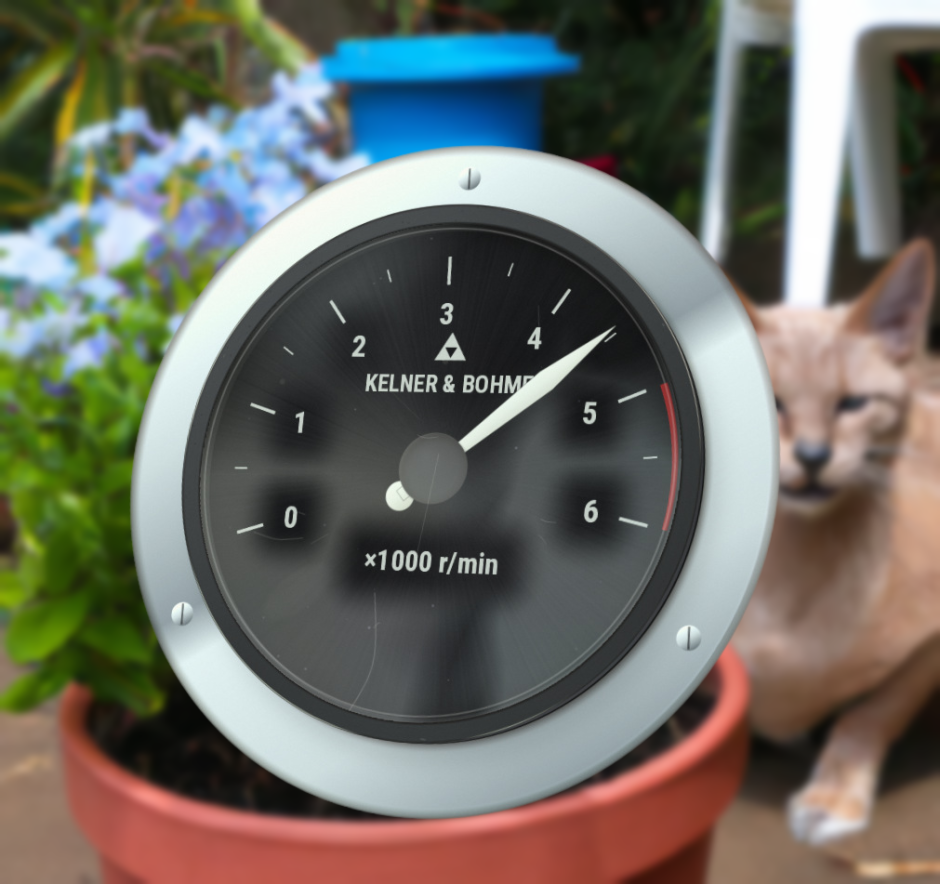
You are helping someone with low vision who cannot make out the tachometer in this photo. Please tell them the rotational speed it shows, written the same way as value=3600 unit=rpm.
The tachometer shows value=4500 unit=rpm
